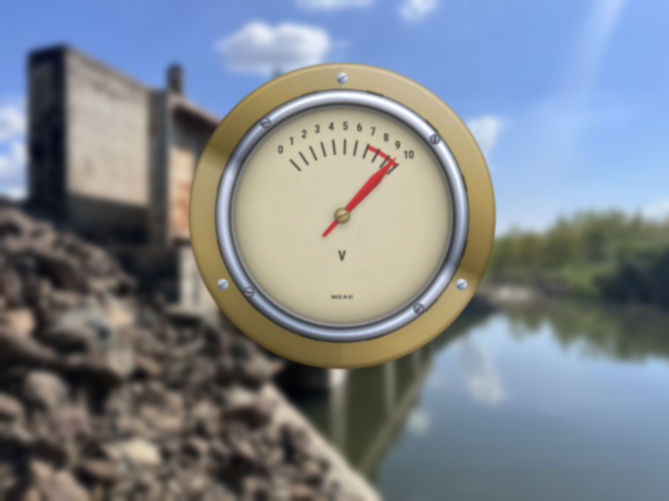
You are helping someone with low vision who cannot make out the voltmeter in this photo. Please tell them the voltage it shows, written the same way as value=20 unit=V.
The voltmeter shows value=9.5 unit=V
